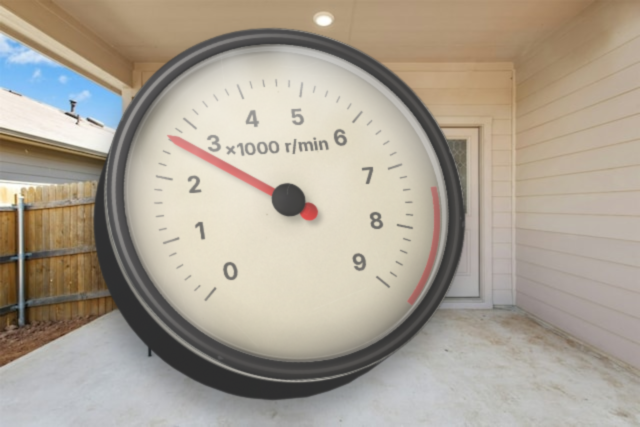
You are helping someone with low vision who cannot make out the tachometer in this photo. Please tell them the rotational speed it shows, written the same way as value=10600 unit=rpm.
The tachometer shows value=2600 unit=rpm
